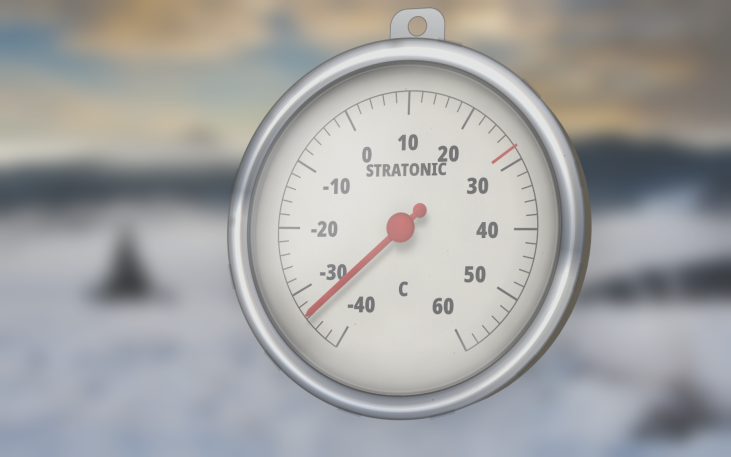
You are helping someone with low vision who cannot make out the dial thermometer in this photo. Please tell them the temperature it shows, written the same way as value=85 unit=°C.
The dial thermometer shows value=-34 unit=°C
